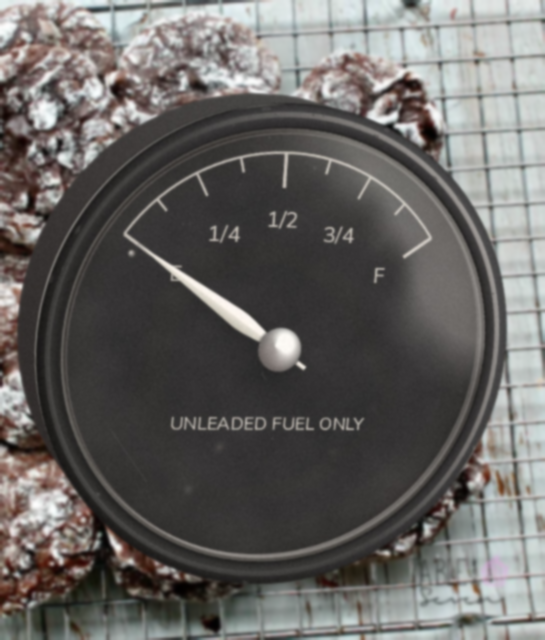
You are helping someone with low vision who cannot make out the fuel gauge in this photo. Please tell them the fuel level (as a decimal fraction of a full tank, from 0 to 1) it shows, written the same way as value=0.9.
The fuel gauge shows value=0
